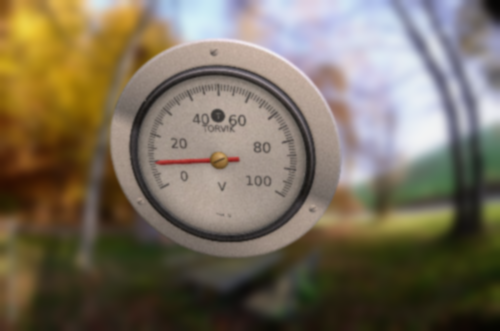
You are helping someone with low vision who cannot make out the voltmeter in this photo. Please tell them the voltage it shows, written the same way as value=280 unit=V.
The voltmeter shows value=10 unit=V
